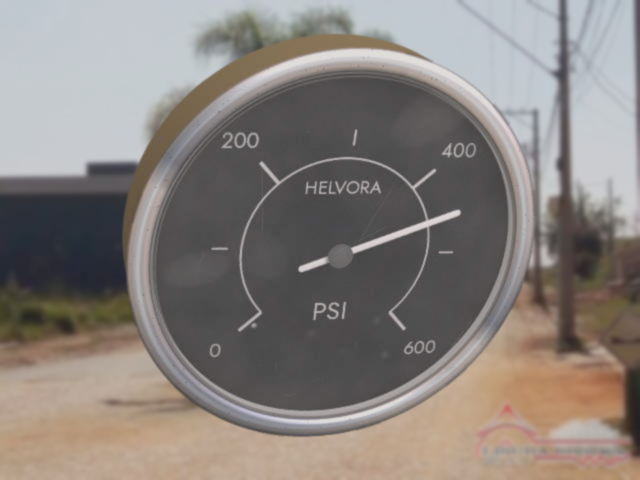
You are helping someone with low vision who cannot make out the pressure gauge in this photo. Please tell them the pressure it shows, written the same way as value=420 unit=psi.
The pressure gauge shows value=450 unit=psi
